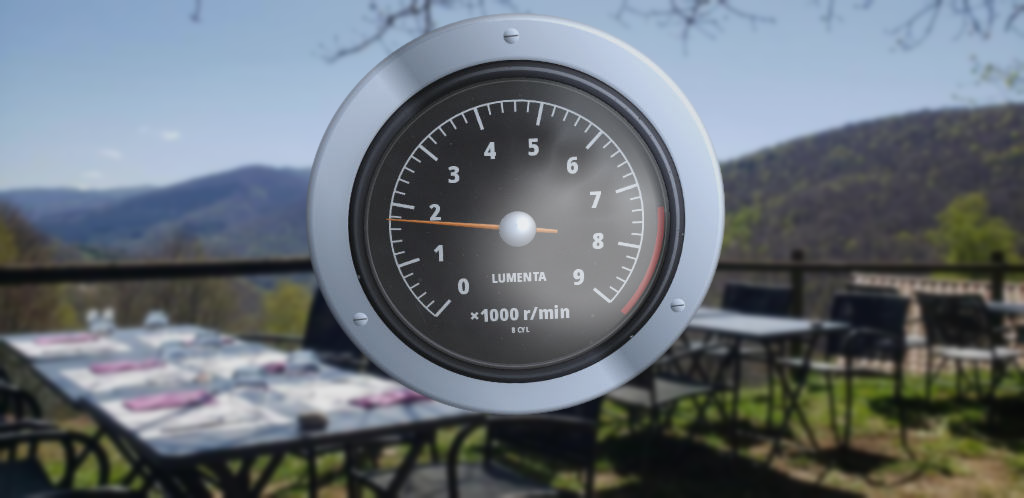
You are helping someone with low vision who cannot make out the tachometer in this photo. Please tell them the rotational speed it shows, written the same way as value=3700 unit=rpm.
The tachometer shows value=1800 unit=rpm
